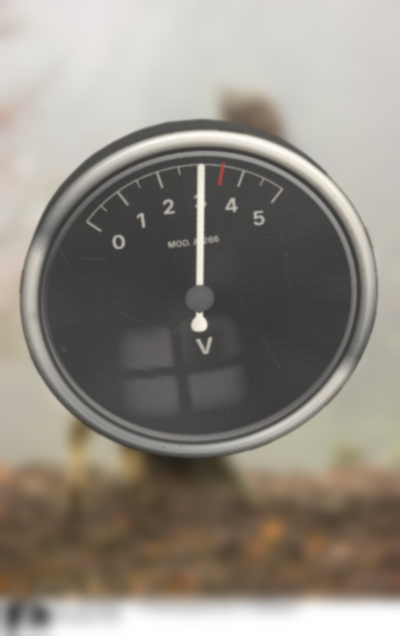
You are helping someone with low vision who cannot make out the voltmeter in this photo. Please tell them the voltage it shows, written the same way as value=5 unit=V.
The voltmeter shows value=3 unit=V
